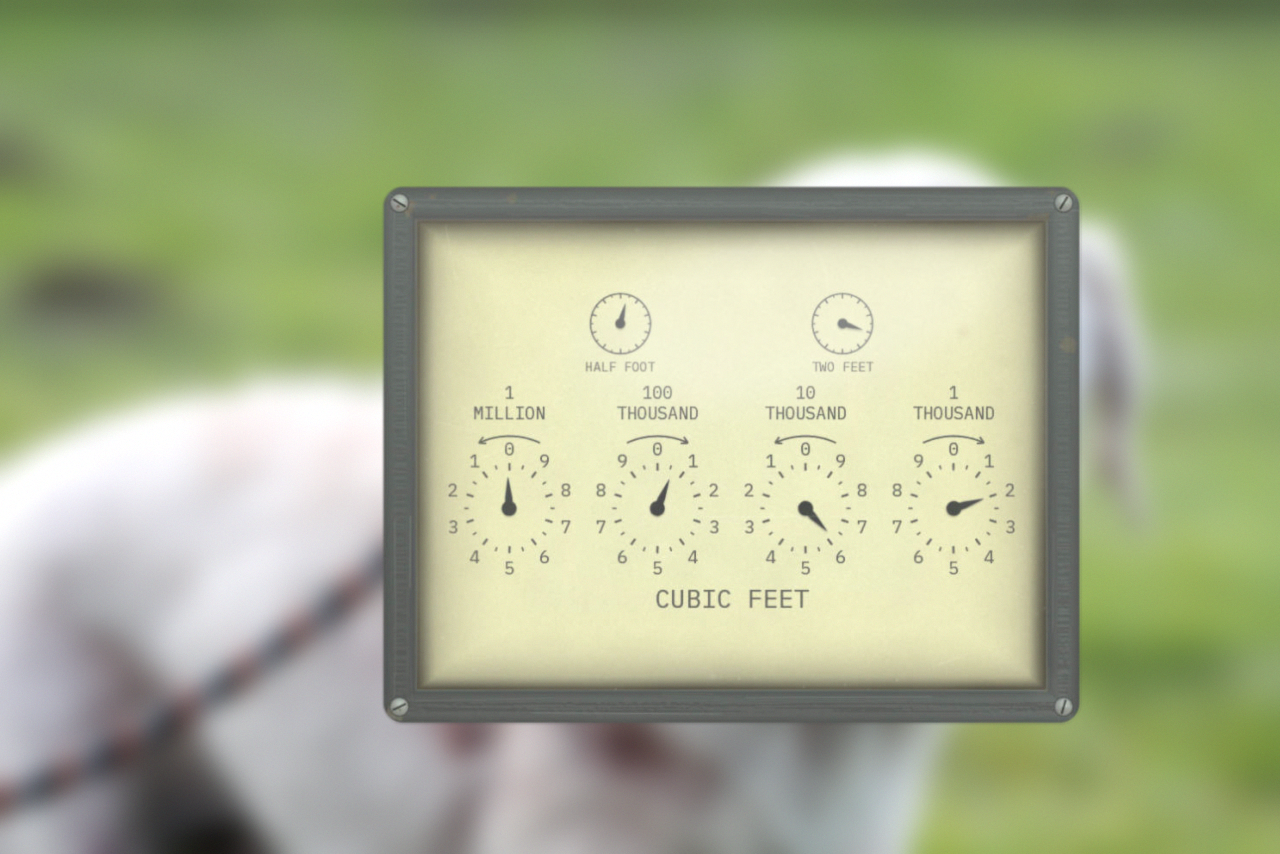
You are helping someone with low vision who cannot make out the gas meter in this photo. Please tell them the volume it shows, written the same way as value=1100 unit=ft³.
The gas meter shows value=6200 unit=ft³
